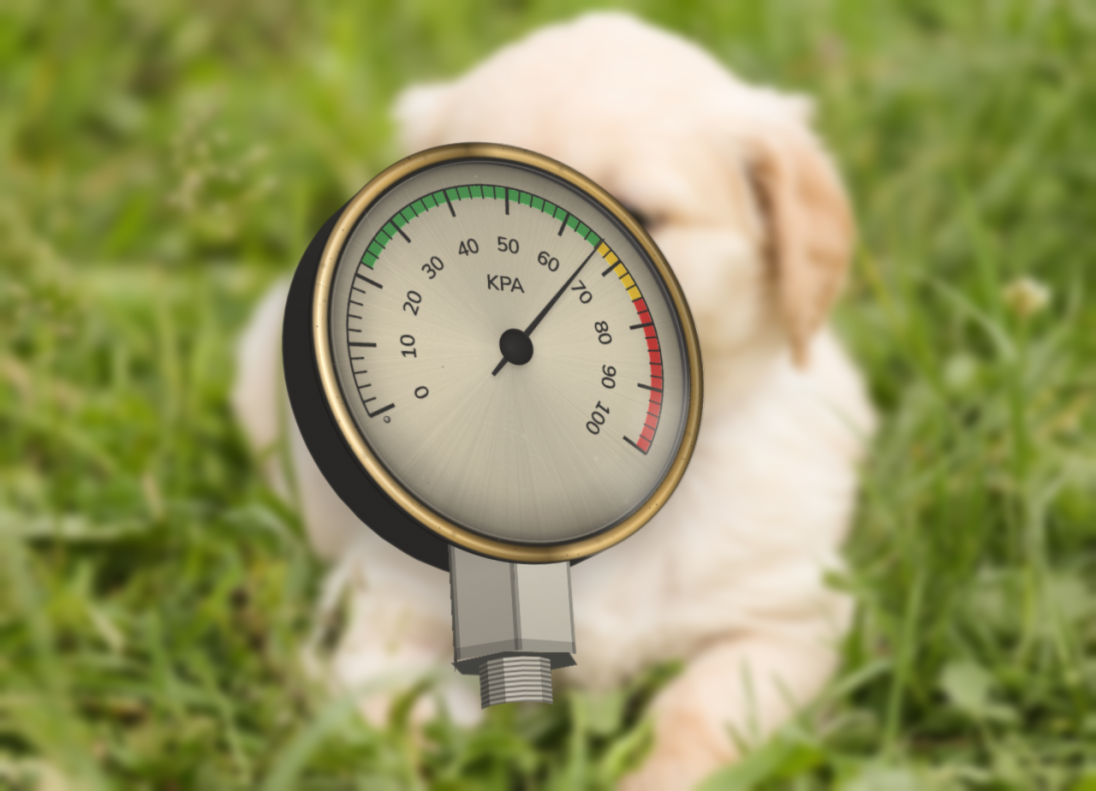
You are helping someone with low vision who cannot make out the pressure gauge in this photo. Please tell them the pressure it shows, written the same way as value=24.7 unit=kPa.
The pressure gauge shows value=66 unit=kPa
